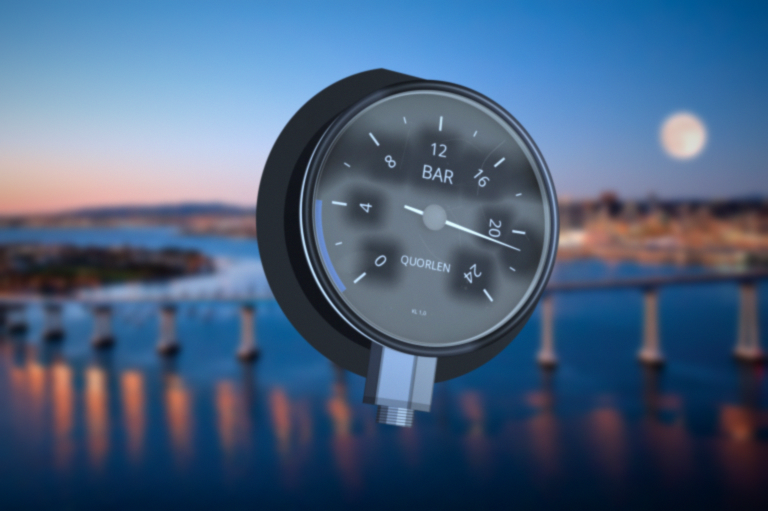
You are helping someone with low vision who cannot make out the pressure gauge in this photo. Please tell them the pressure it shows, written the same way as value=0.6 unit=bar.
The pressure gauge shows value=21 unit=bar
